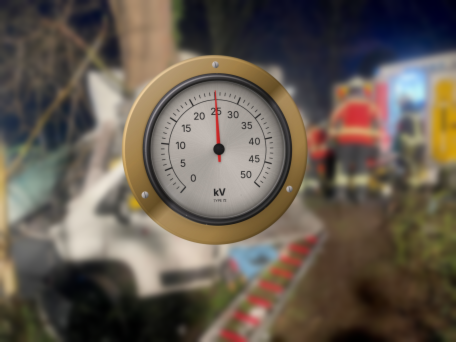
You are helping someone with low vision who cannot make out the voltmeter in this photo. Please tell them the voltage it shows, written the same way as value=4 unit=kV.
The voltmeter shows value=25 unit=kV
